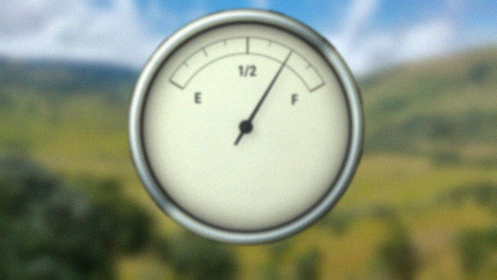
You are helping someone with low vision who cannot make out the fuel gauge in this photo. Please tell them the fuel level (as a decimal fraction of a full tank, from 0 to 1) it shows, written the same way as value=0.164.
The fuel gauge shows value=0.75
